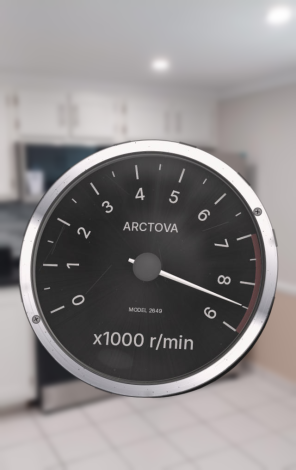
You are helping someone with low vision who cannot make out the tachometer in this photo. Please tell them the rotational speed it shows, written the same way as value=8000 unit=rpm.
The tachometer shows value=8500 unit=rpm
